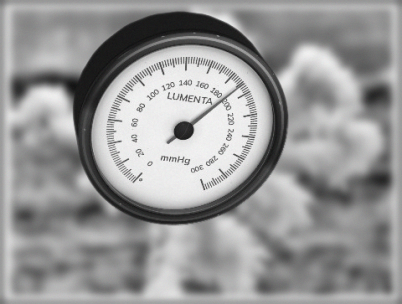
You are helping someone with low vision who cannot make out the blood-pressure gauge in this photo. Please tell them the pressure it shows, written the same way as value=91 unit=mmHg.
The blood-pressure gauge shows value=190 unit=mmHg
